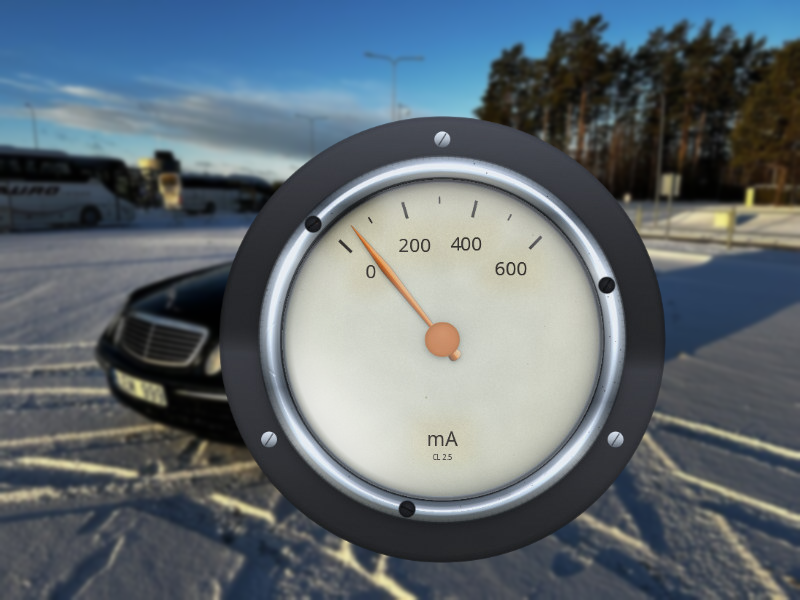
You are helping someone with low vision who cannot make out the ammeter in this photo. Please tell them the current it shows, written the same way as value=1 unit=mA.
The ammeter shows value=50 unit=mA
